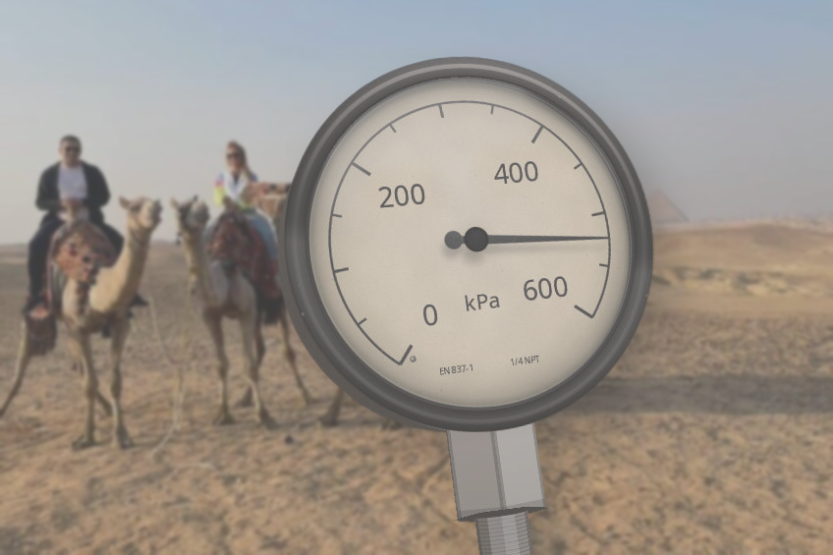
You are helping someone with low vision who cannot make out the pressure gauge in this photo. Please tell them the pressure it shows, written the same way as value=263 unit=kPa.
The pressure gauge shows value=525 unit=kPa
